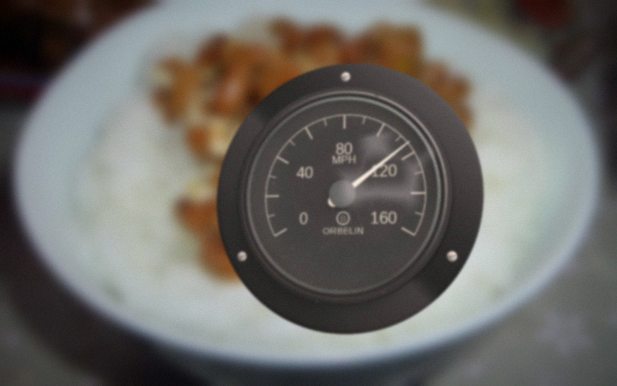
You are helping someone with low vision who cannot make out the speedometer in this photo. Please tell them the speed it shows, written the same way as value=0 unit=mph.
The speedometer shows value=115 unit=mph
